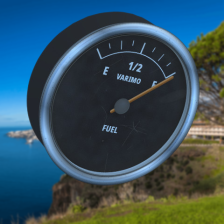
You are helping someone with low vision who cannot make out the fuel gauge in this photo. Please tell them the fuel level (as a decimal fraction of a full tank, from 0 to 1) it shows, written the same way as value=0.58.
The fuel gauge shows value=1
